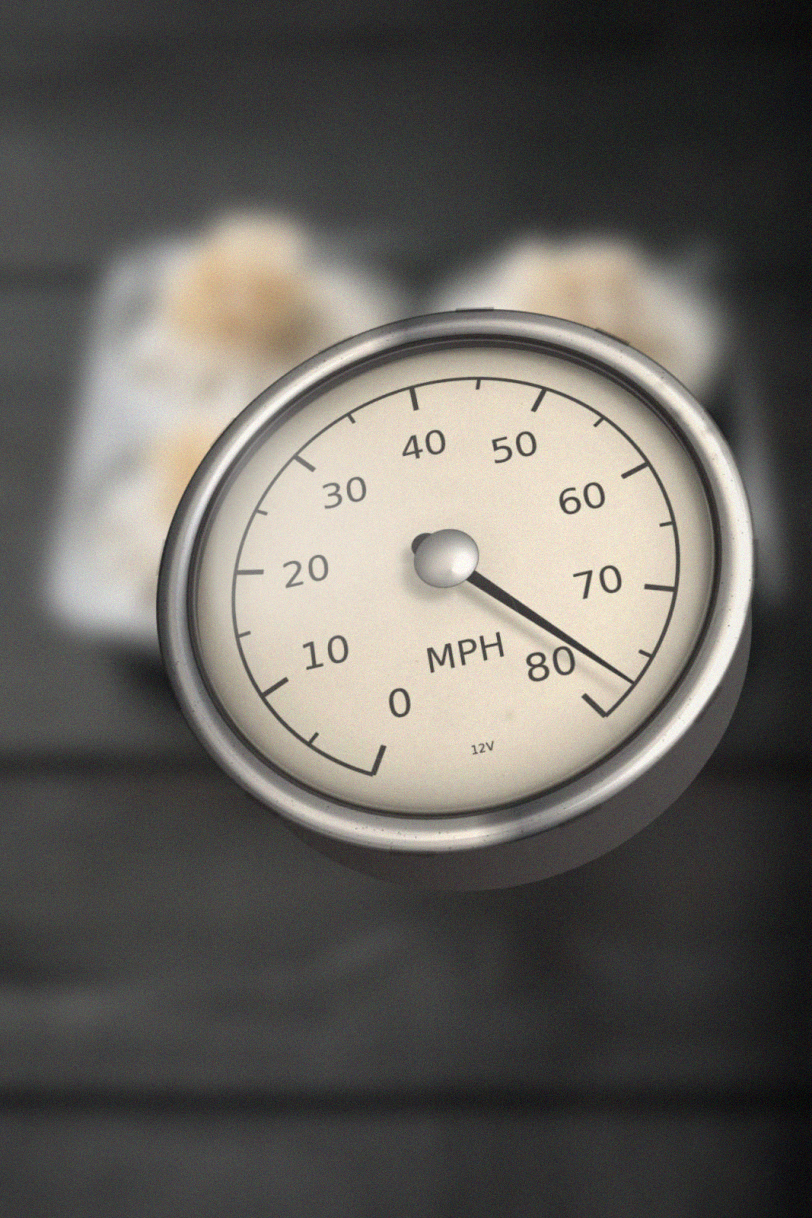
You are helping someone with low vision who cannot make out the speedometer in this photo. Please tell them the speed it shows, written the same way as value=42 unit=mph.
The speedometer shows value=77.5 unit=mph
